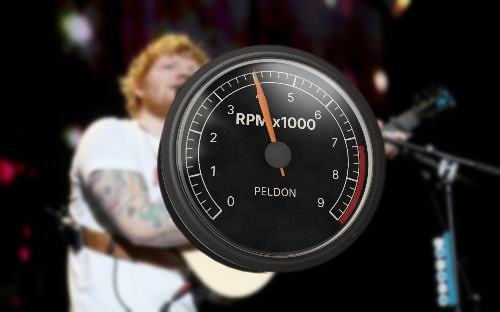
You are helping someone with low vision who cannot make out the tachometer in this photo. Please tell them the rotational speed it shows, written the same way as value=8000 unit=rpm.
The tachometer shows value=4000 unit=rpm
